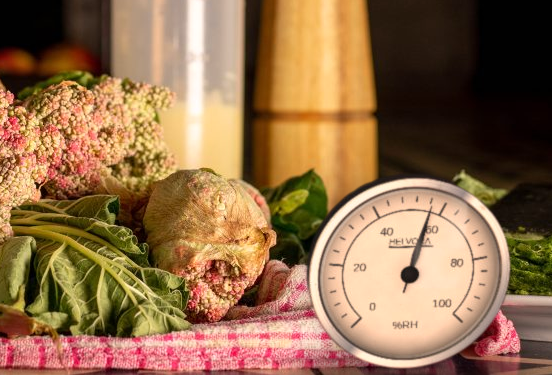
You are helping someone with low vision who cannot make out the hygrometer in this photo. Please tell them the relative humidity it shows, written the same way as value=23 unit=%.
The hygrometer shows value=56 unit=%
